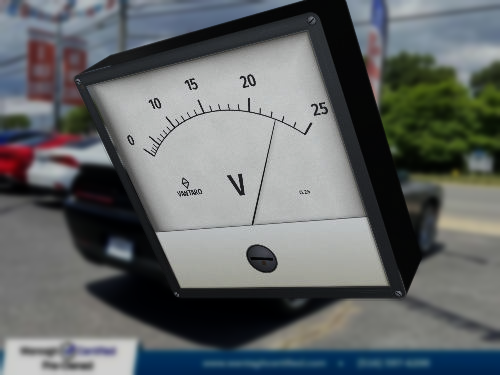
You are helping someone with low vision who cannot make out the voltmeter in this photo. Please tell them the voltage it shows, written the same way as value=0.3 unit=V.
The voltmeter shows value=22.5 unit=V
